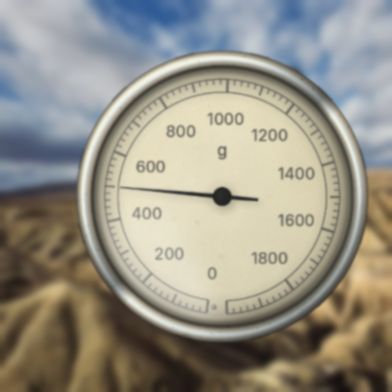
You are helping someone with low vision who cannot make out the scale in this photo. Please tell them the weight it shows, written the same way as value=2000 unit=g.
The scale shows value=500 unit=g
